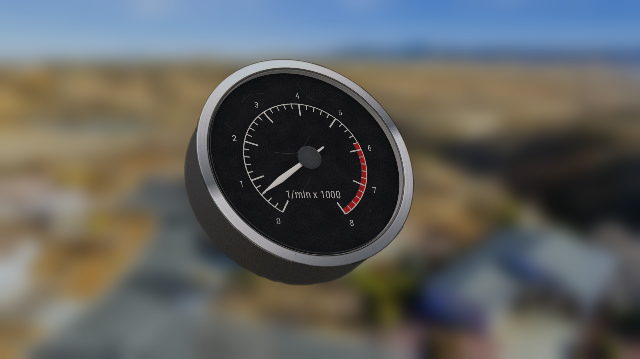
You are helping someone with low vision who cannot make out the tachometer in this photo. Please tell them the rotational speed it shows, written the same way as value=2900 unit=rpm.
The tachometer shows value=600 unit=rpm
